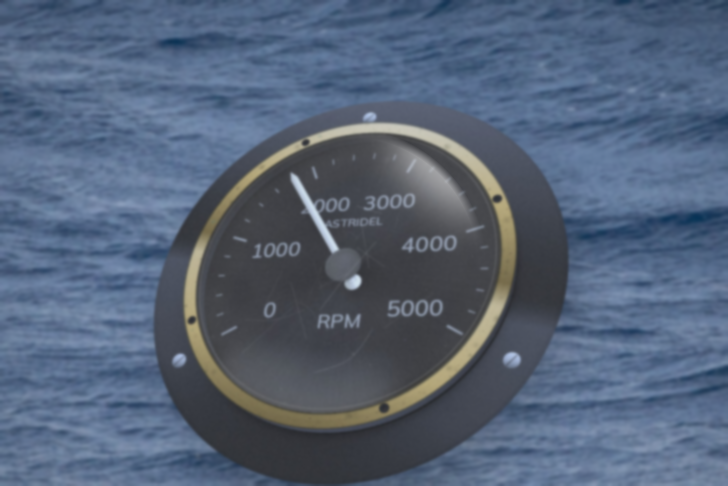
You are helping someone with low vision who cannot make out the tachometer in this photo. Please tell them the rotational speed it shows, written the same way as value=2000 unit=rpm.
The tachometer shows value=1800 unit=rpm
